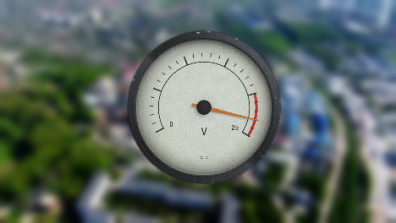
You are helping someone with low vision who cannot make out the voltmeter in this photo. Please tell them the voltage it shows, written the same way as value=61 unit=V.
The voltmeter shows value=23 unit=V
